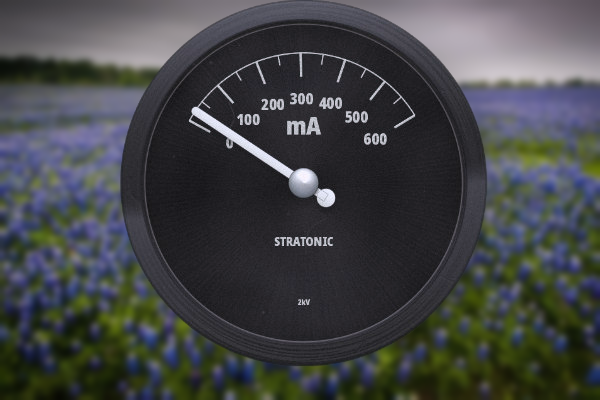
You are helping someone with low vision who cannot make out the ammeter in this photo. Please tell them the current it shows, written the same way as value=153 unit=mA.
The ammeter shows value=25 unit=mA
